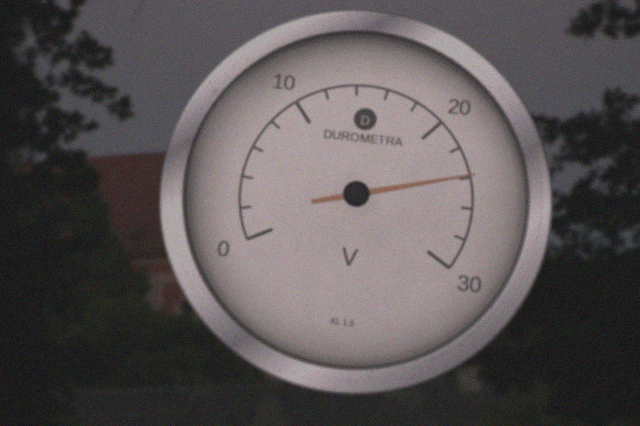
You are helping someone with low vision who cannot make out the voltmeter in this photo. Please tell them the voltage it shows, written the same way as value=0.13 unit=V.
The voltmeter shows value=24 unit=V
